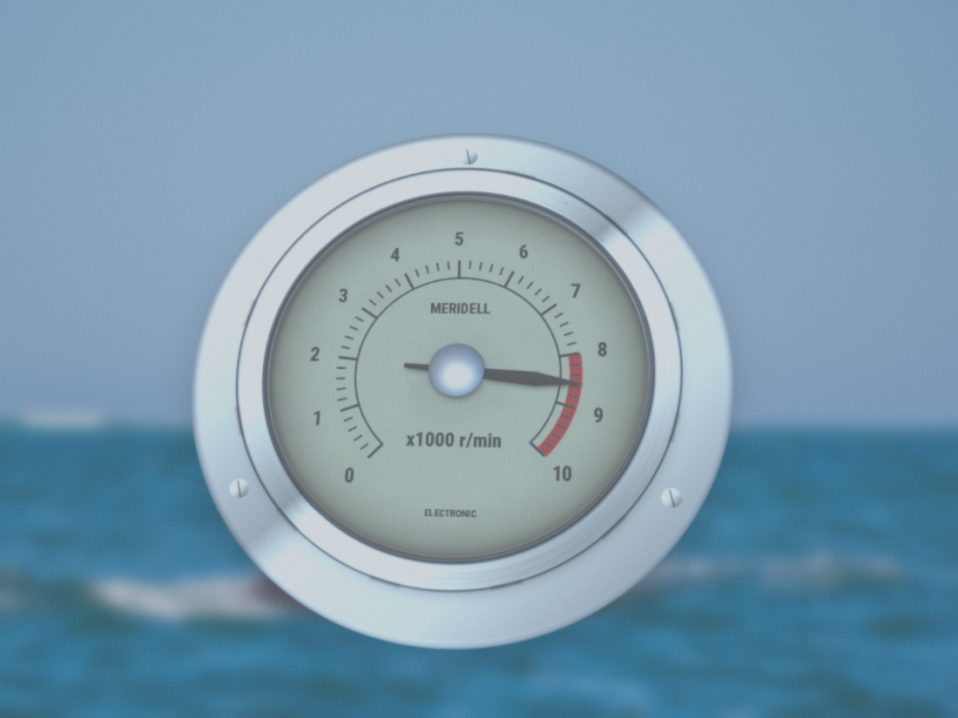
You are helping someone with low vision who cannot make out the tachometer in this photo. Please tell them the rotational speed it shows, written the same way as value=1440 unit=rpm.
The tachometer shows value=8600 unit=rpm
